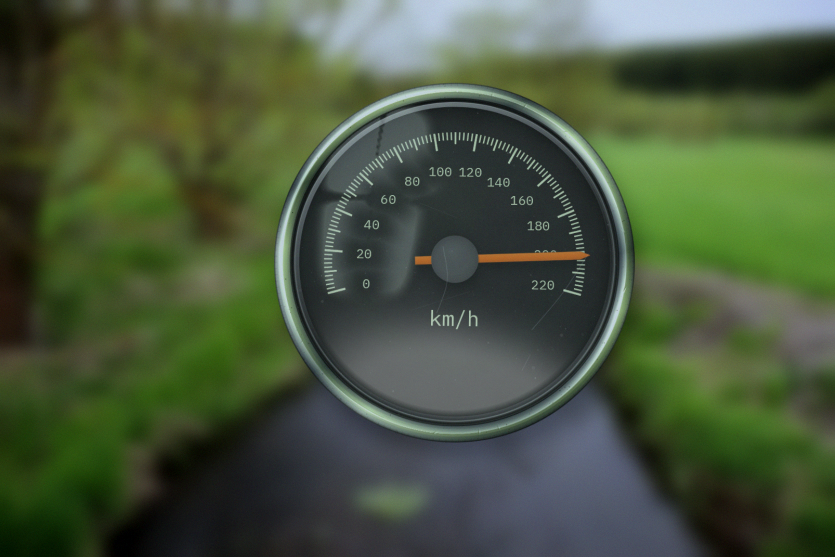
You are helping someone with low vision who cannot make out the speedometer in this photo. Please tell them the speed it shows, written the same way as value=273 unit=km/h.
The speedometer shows value=202 unit=km/h
